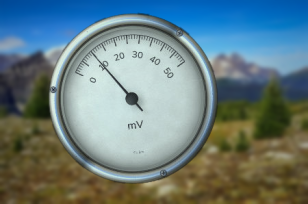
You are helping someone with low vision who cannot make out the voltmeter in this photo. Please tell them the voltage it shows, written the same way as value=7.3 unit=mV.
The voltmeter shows value=10 unit=mV
